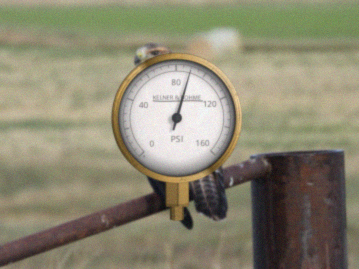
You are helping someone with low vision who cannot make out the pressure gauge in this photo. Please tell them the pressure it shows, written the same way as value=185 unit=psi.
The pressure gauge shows value=90 unit=psi
